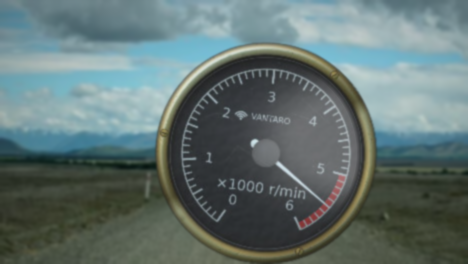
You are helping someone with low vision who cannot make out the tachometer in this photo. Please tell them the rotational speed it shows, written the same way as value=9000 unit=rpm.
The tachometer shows value=5500 unit=rpm
